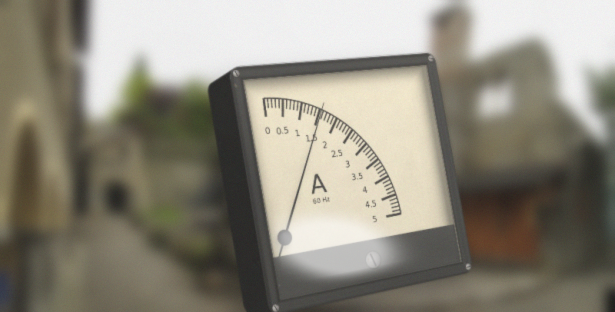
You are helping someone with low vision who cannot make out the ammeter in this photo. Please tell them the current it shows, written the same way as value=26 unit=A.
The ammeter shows value=1.5 unit=A
